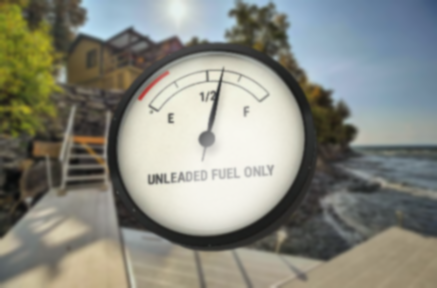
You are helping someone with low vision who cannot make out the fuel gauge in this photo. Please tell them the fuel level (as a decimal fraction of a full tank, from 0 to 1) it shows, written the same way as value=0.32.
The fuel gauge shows value=0.625
